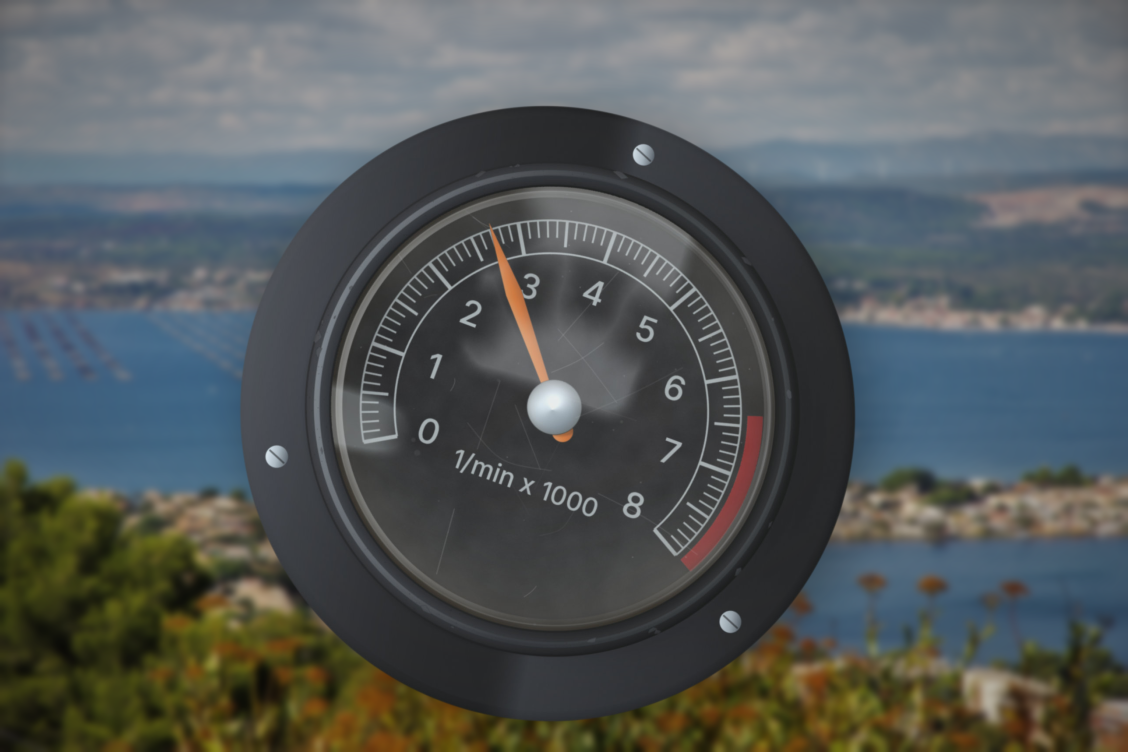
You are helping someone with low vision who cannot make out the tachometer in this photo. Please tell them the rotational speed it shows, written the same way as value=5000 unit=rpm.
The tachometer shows value=2700 unit=rpm
